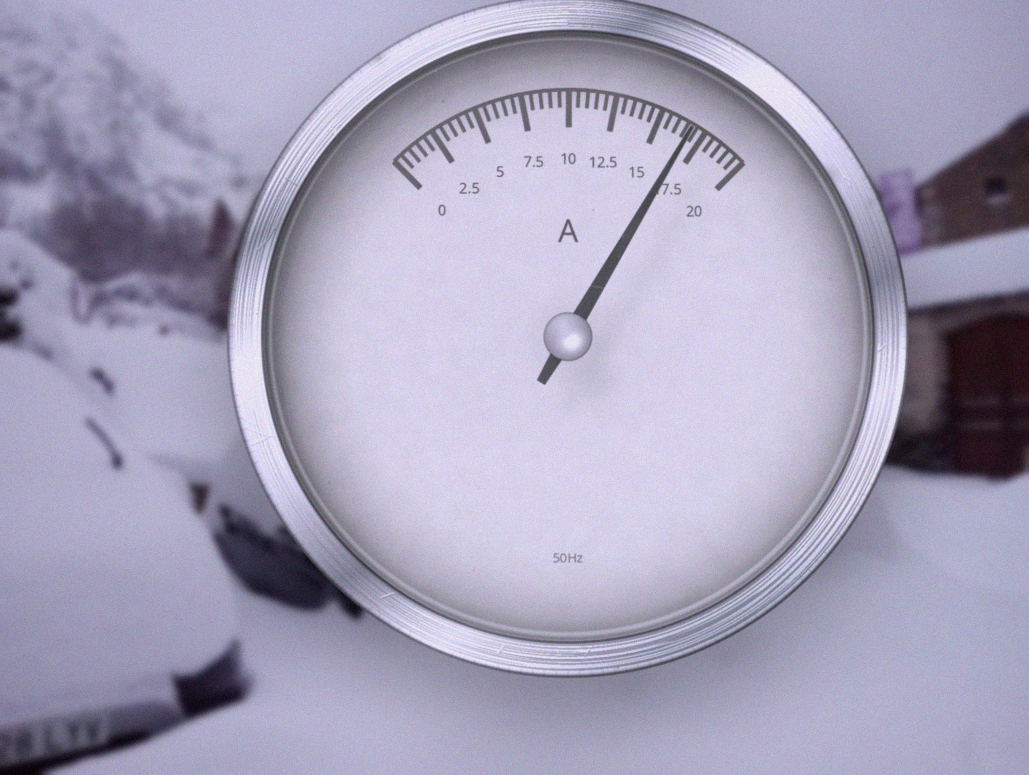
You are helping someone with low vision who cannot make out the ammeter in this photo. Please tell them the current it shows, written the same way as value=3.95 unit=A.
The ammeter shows value=16.75 unit=A
